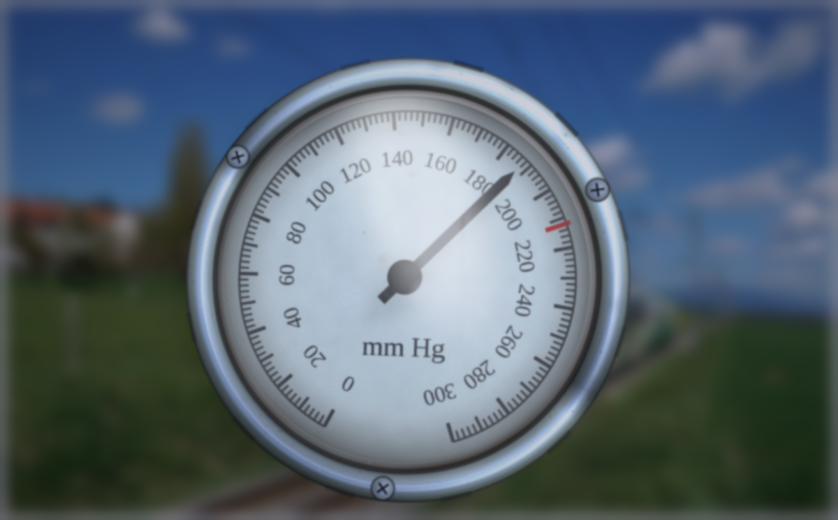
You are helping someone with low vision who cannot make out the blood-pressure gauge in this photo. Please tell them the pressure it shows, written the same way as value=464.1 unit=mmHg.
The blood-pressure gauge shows value=188 unit=mmHg
